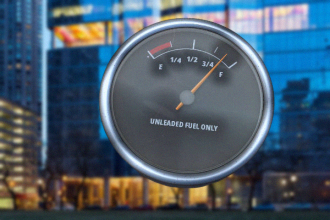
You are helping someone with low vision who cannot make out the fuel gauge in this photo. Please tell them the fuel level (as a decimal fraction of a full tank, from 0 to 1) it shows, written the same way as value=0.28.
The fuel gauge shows value=0.875
